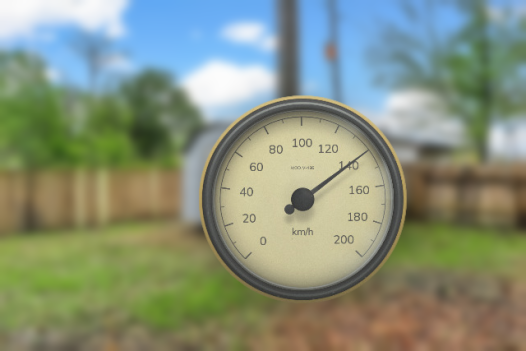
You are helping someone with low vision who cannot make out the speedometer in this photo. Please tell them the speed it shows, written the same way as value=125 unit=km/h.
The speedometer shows value=140 unit=km/h
